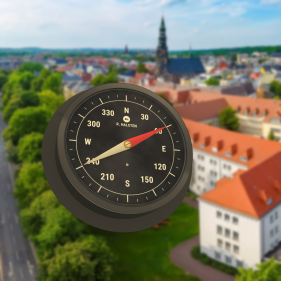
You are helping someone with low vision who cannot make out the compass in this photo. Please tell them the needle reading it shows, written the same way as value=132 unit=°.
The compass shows value=60 unit=°
